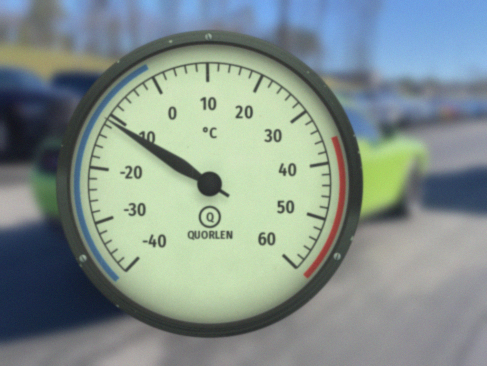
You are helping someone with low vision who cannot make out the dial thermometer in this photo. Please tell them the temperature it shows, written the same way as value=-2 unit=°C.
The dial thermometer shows value=-11 unit=°C
